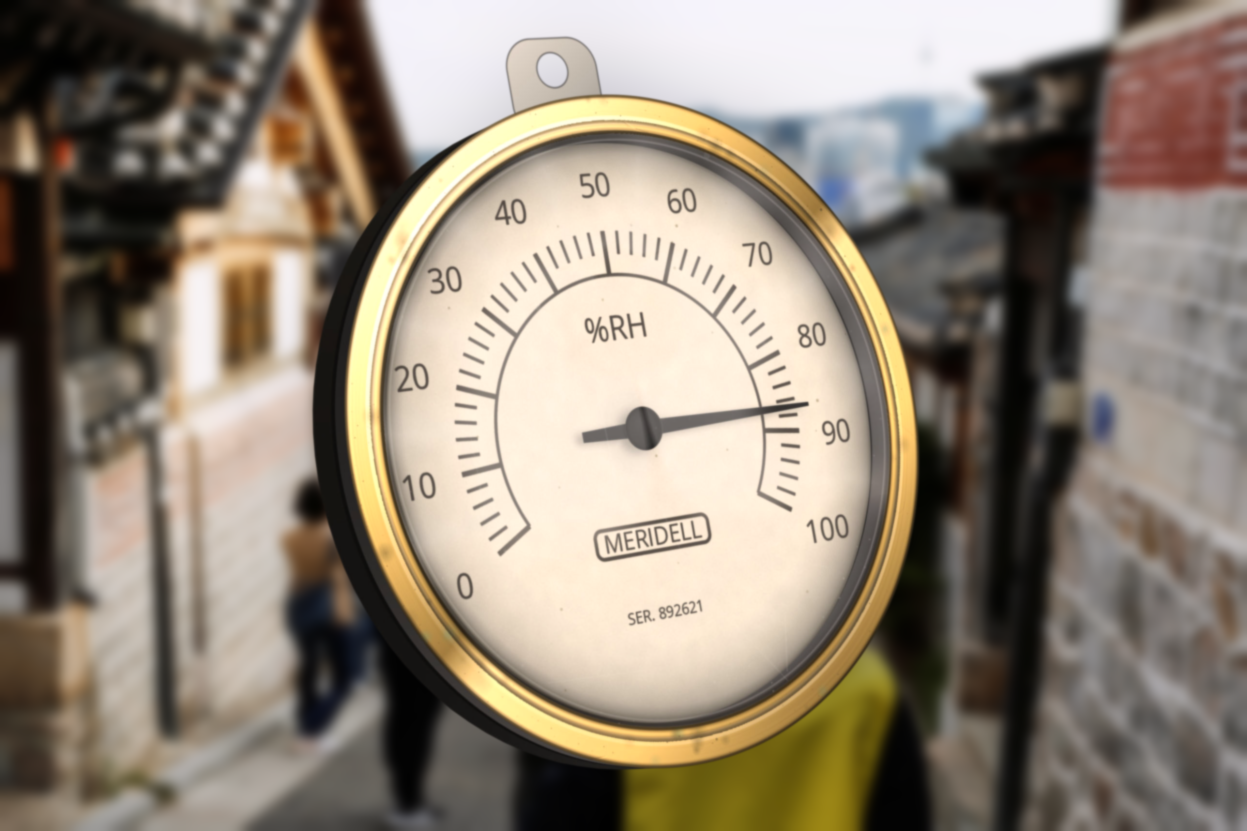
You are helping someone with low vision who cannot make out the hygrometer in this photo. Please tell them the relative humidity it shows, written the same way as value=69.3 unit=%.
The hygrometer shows value=87 unit=%
